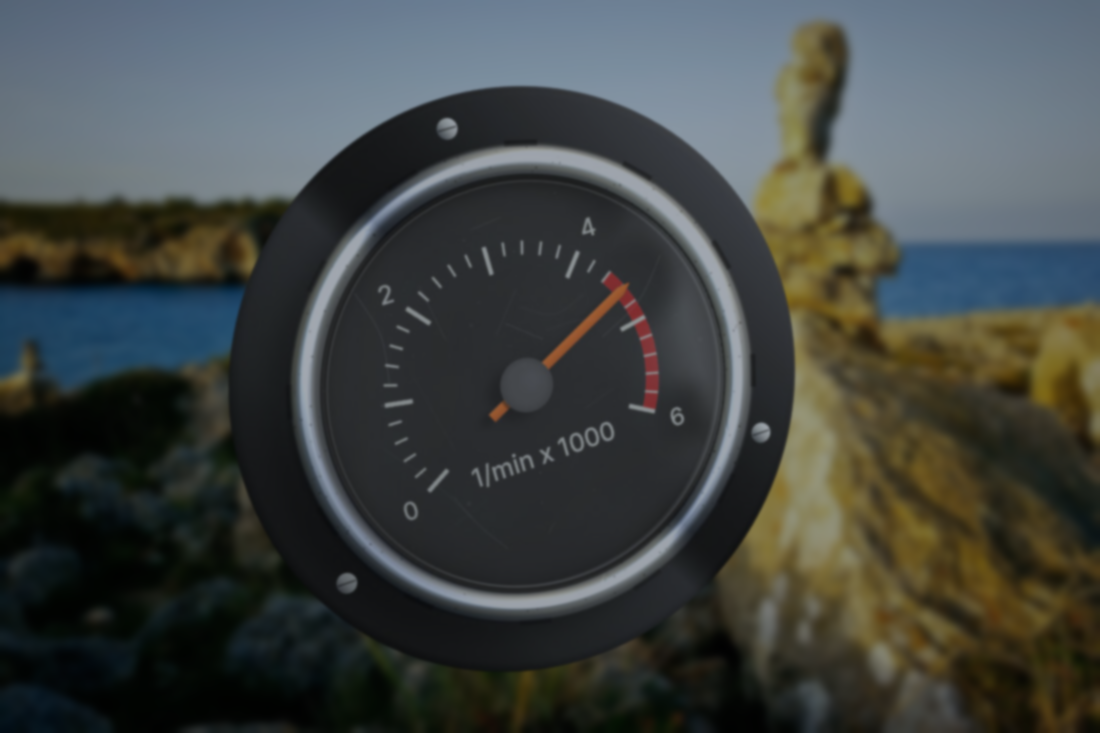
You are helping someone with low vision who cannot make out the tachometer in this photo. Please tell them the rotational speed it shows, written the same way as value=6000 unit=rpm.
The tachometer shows value=4600 unit=rpm
